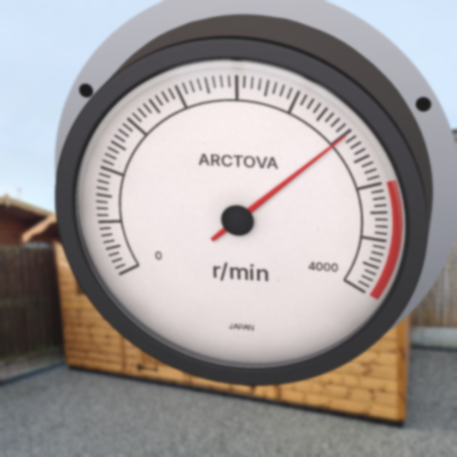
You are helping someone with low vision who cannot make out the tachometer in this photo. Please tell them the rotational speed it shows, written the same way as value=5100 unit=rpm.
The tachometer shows value=2800 unit=rpm
